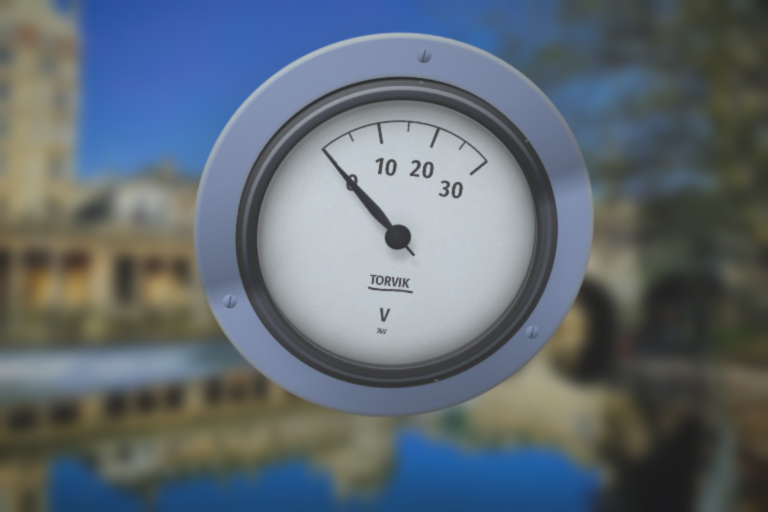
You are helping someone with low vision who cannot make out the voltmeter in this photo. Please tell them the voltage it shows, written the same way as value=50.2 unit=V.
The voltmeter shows value=0 unit=V
